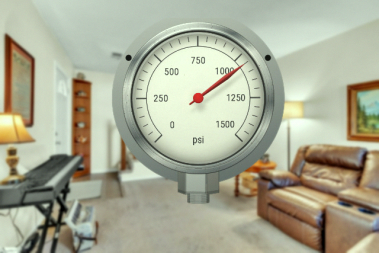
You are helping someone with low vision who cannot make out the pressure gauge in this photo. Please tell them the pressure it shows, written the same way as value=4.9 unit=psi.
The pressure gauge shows value=1050 unit=psi
